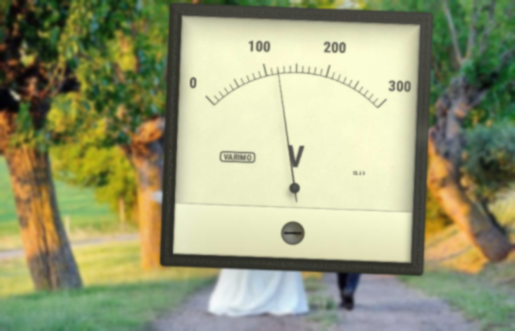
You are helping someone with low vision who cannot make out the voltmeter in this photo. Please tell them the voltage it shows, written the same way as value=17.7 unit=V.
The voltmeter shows value=120 unit=V
